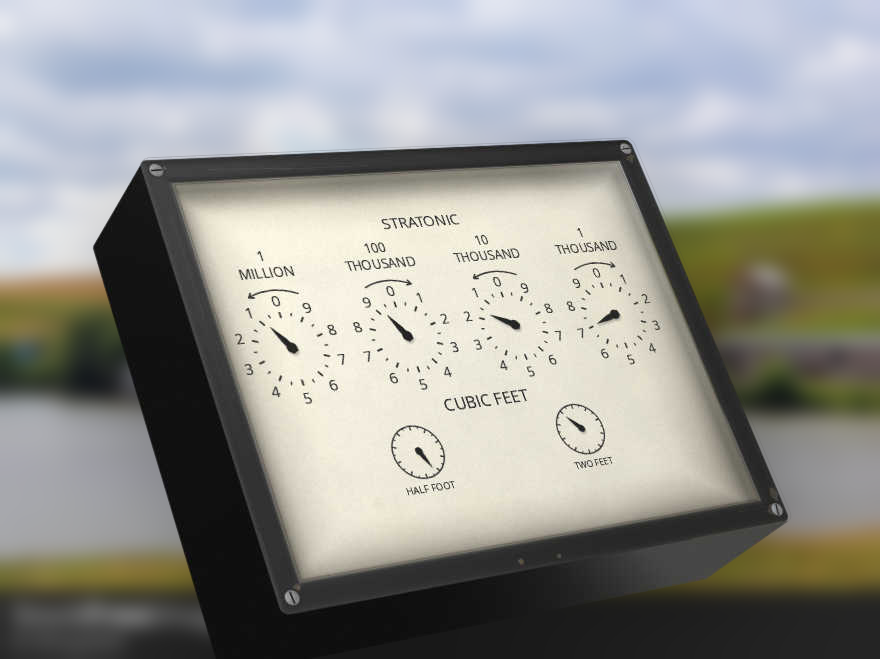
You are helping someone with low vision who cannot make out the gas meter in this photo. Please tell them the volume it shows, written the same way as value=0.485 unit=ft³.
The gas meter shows value=91700 unit=ft³
